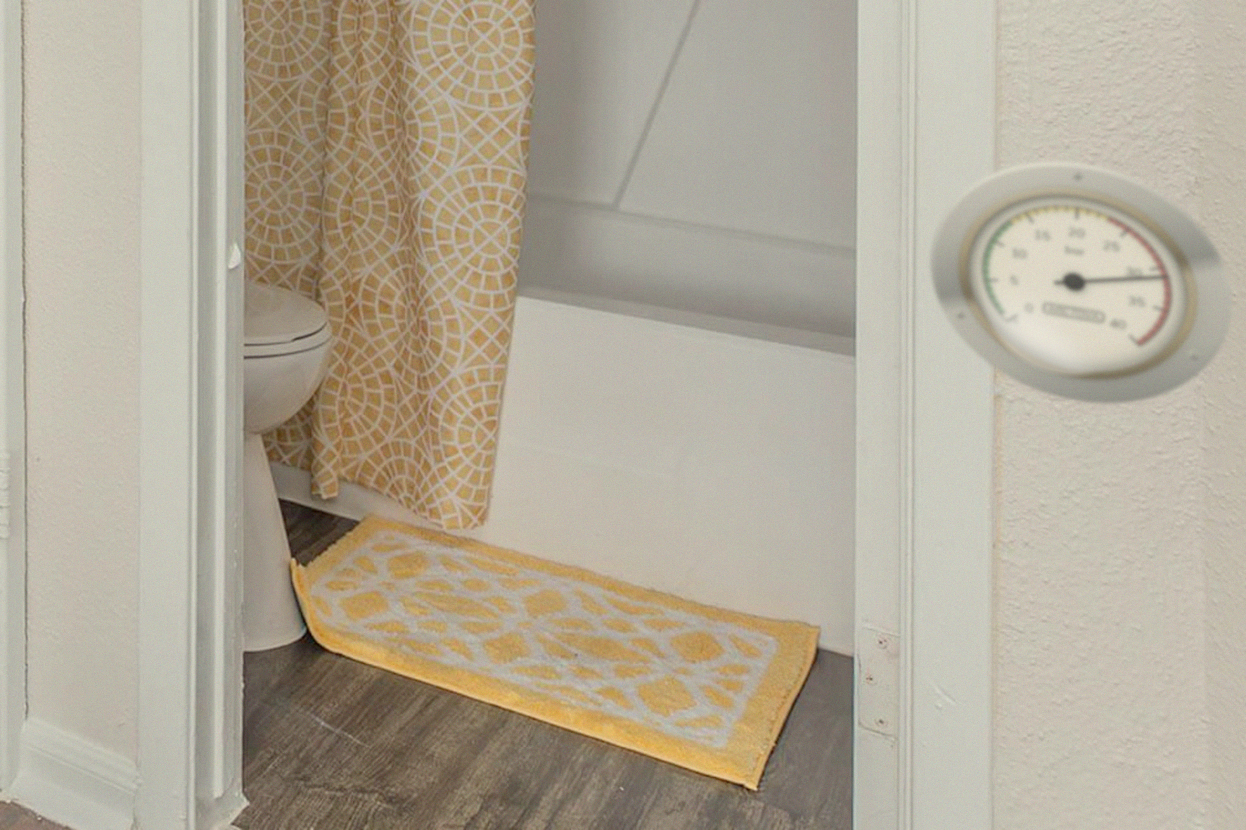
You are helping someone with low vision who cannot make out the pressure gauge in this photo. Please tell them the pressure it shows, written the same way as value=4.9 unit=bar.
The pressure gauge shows value=31 unit=bar
